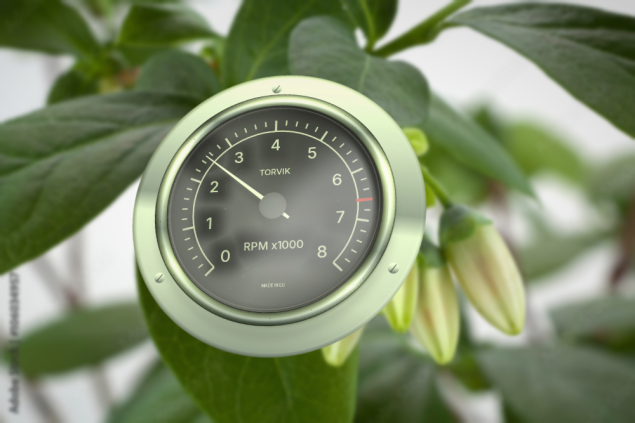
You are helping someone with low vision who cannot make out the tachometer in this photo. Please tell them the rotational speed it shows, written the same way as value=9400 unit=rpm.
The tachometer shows value=2500 unit=rpm
